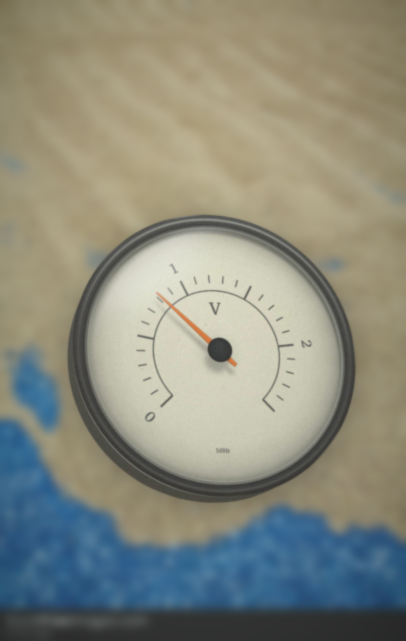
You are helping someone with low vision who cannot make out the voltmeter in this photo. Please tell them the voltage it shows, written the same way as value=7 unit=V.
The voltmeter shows value=0.8 unit=V
